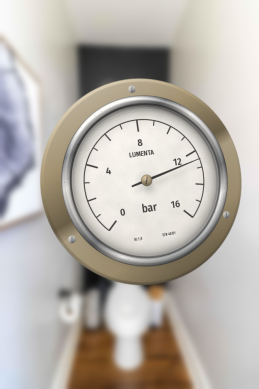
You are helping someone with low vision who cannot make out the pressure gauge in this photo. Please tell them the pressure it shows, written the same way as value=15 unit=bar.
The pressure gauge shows value=12.5 unit=bar
